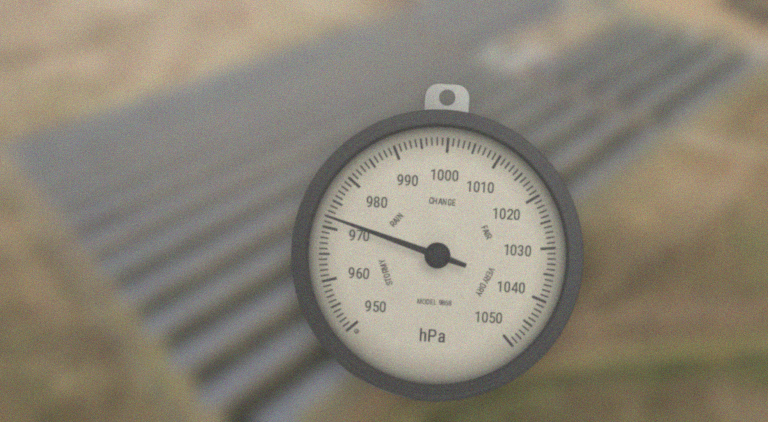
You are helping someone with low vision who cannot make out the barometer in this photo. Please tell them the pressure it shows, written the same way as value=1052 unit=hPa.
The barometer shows value=972 unit=hPa
